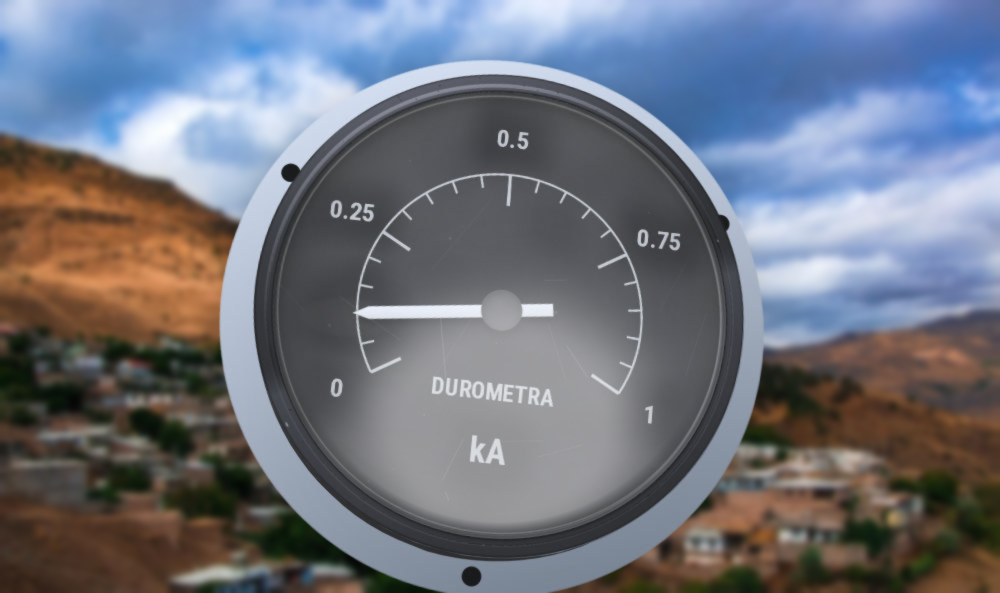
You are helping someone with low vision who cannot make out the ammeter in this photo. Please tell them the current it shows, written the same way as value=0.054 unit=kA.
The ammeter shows value=0.1 unit=kA
